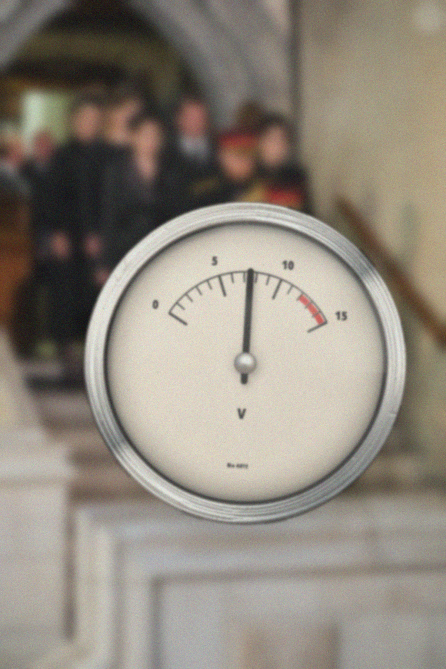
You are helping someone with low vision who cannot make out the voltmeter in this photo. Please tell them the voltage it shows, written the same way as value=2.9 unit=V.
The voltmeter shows value=7.5 unit=V
